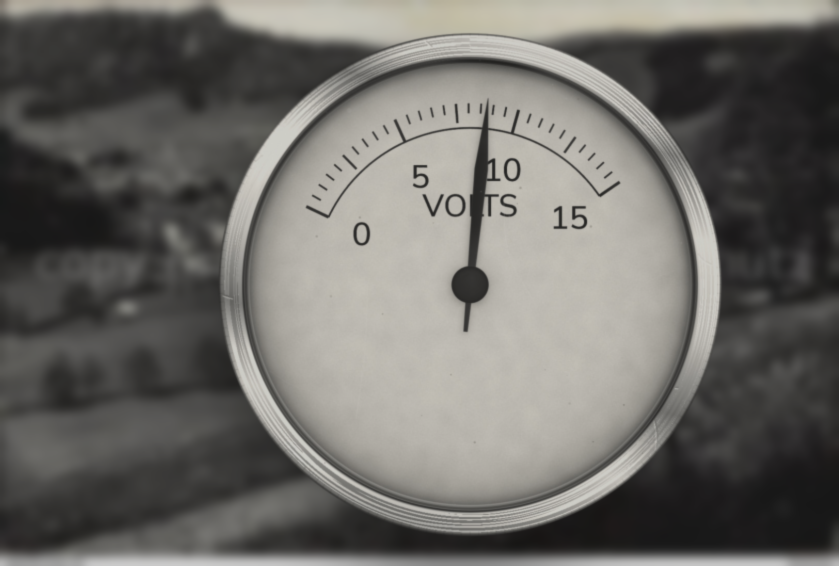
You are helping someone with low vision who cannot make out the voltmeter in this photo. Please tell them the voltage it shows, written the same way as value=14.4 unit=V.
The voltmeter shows value=8.75 unit=V
